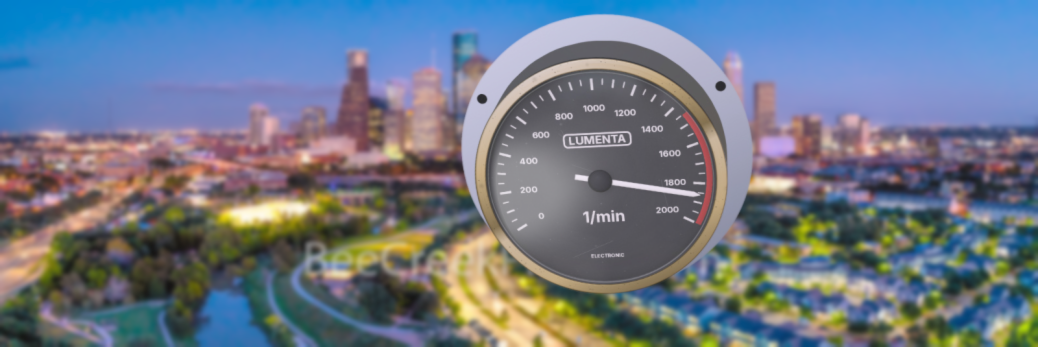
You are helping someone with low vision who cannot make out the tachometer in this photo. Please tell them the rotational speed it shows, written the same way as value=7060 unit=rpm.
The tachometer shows value=1850 unit=rpm
